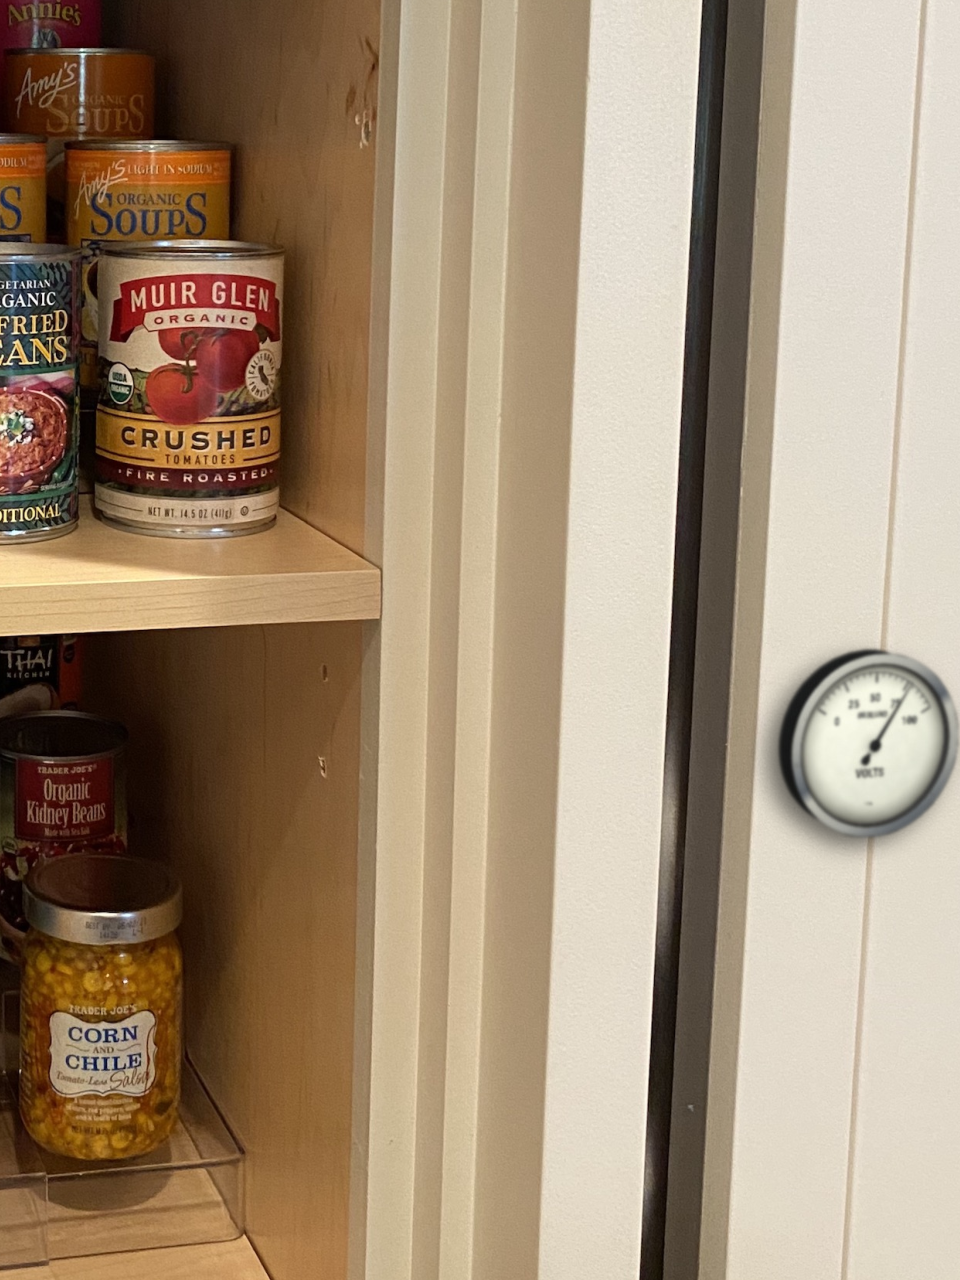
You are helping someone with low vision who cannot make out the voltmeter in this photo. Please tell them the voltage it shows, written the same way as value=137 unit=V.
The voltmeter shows value=75 unit=V
